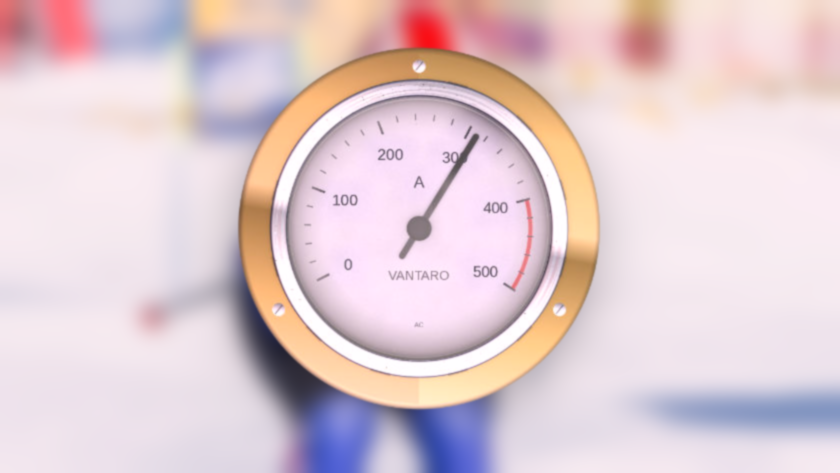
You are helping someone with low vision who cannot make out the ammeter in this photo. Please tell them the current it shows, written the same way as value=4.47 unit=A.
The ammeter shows value=310 unit=A
